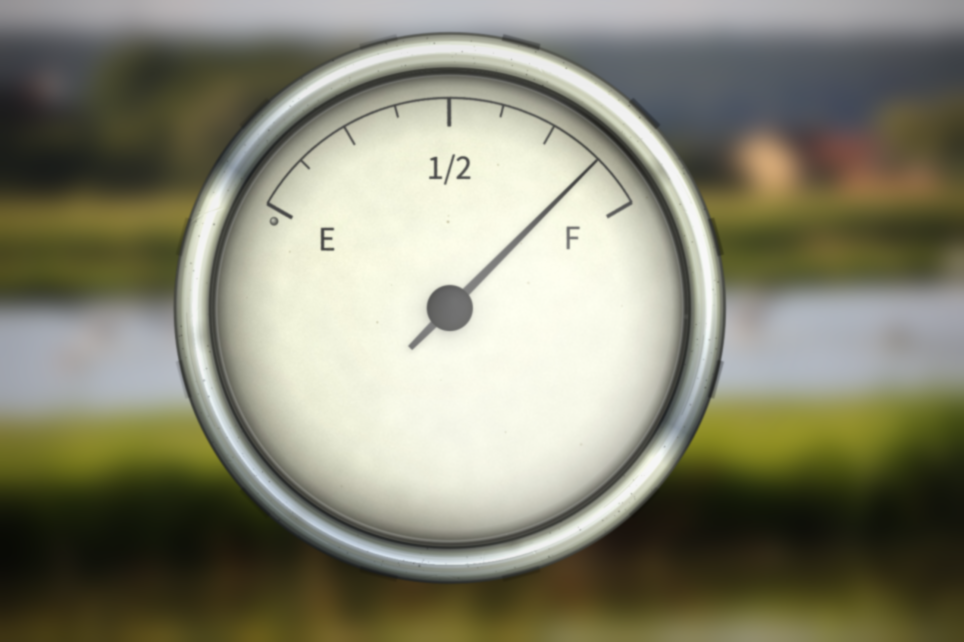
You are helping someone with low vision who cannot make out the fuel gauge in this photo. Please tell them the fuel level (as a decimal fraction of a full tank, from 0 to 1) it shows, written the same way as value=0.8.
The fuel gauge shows value=0.875
